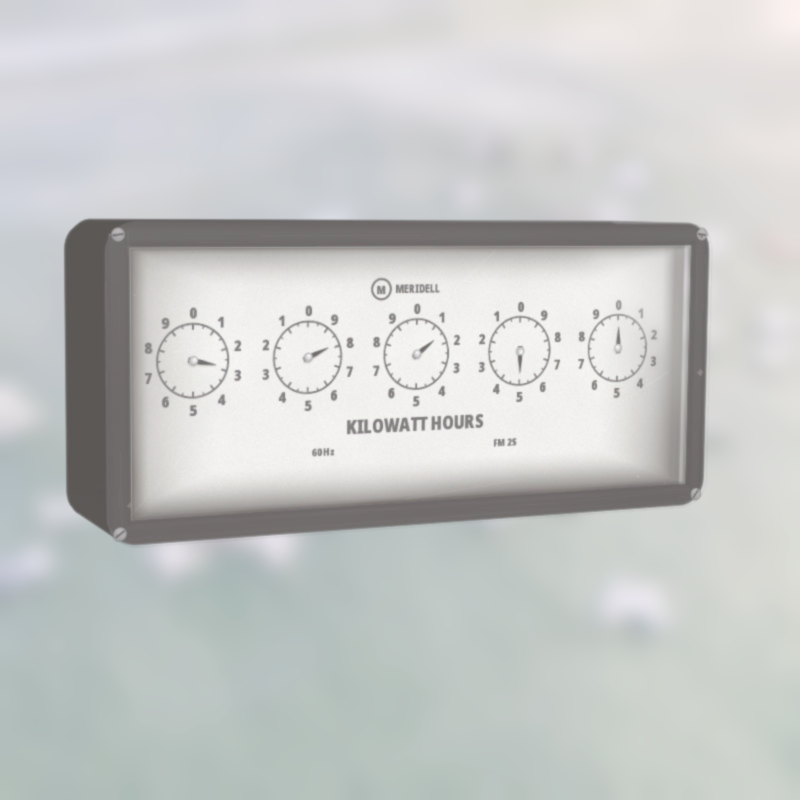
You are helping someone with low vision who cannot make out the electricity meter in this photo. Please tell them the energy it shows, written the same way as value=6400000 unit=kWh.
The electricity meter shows value=28150 unit=kWh
